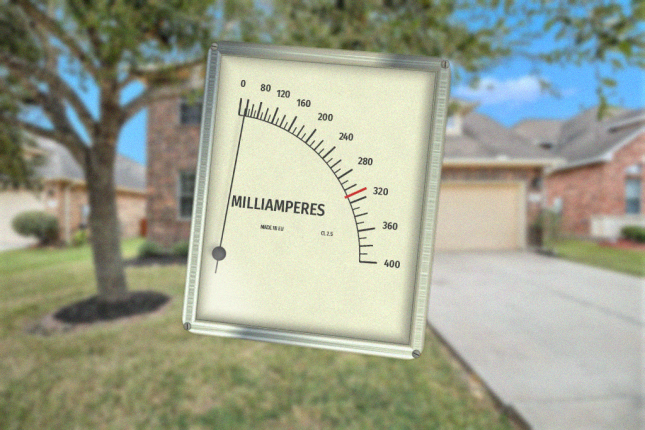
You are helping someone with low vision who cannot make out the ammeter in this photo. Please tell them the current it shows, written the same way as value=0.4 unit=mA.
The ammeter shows value=40 unit=mA
